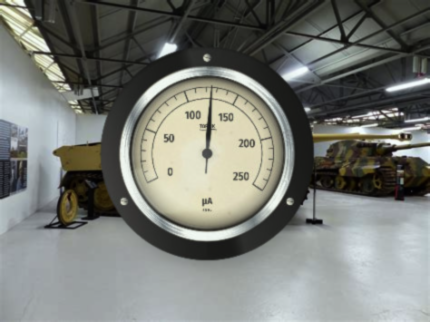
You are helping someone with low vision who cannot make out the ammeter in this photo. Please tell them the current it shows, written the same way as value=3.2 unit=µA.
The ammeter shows value=125 unit=µA
